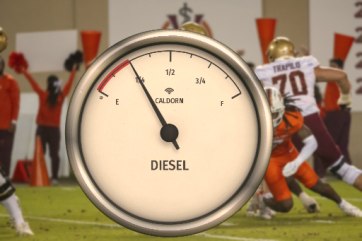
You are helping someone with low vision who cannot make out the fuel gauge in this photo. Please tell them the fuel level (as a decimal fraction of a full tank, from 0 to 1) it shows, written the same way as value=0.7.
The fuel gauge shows value=0.25
